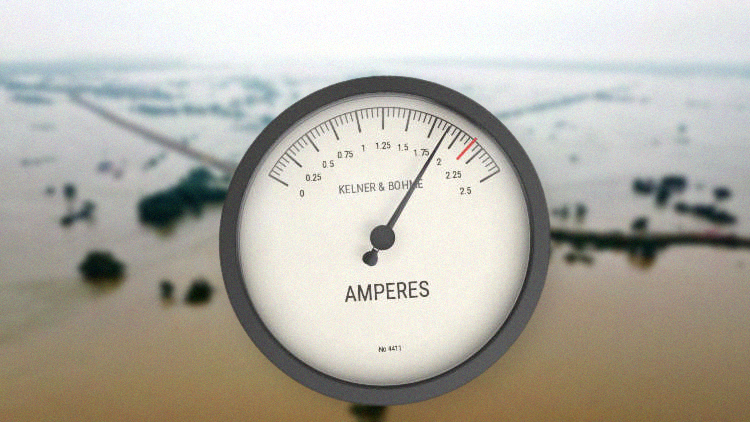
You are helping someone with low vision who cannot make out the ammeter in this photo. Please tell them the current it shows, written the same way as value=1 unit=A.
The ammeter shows value=1.9 unit=A
